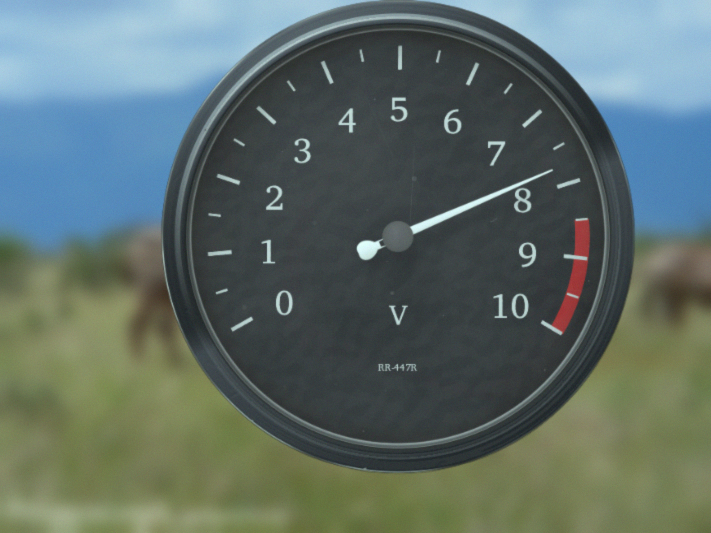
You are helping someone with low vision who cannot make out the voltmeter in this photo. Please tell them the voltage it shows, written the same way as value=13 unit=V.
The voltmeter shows value=7.75 unit=V
